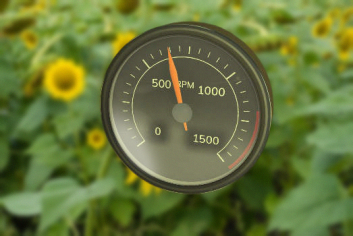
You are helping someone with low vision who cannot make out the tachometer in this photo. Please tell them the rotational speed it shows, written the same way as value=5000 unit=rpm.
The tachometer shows value=650 unit=rpm
